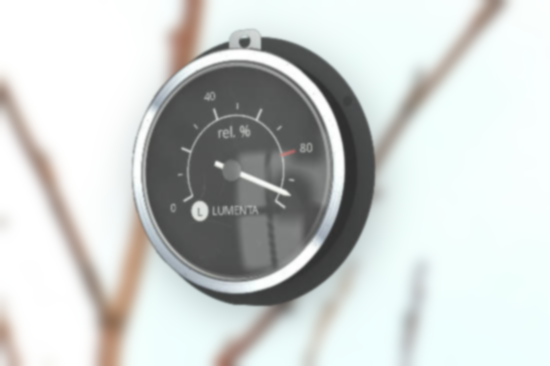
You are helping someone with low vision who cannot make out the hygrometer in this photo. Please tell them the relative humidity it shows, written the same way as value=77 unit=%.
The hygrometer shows value=95 unit=%
